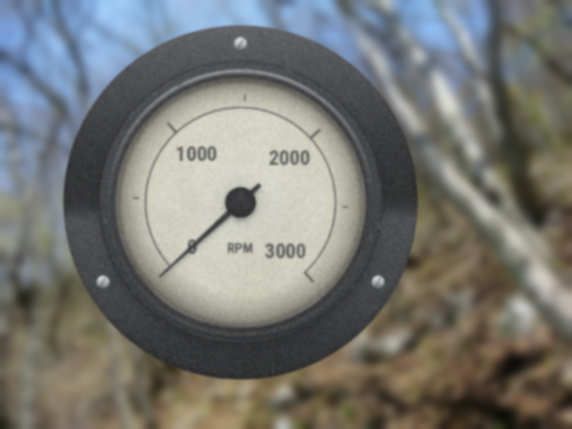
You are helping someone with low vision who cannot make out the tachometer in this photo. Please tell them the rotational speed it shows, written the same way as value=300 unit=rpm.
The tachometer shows value=0 unit=rpm
